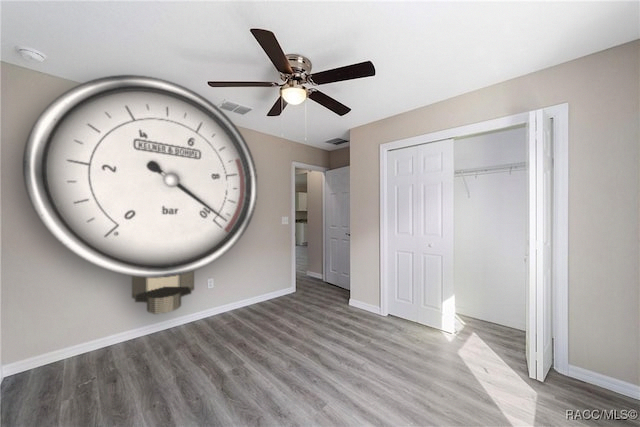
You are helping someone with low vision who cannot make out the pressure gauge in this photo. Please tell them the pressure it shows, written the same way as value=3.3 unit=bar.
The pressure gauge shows value=9.75 unit=bar
